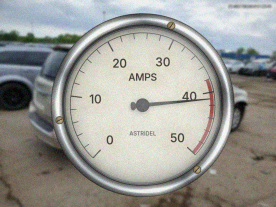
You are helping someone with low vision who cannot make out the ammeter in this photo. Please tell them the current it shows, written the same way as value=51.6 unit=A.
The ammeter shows value=41 unit=A
